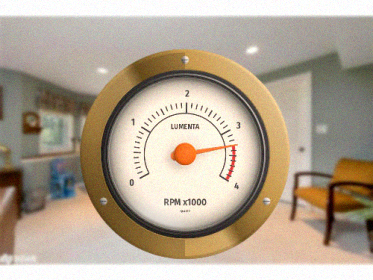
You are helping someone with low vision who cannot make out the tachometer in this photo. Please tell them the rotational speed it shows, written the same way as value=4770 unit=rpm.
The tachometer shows value=3300 unit=rpm
